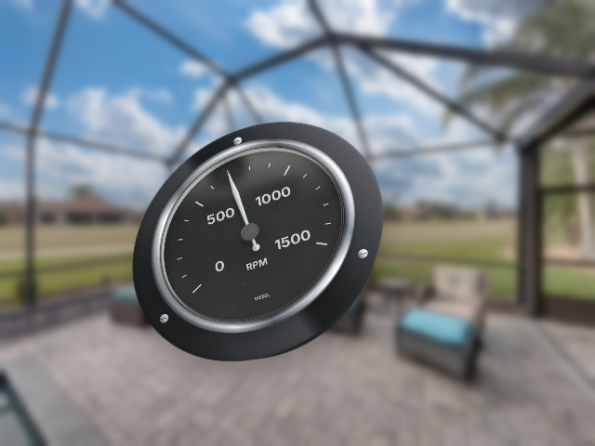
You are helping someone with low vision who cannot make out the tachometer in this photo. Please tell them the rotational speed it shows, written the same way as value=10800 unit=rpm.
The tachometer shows value=700 unit=rpm
